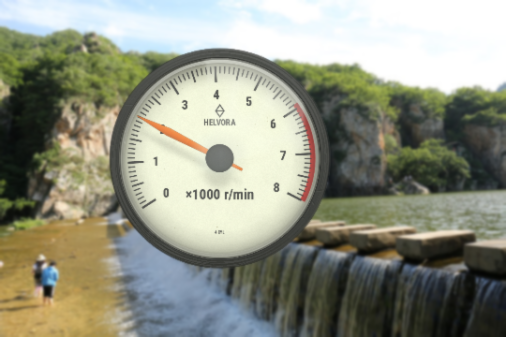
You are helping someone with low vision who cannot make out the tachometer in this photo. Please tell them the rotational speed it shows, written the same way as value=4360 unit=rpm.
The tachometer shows value=2000 unit=rpm
